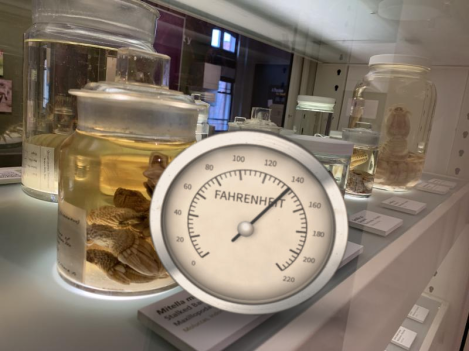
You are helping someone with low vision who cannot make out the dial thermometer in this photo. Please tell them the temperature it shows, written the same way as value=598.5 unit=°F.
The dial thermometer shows value=140 unit=°F
